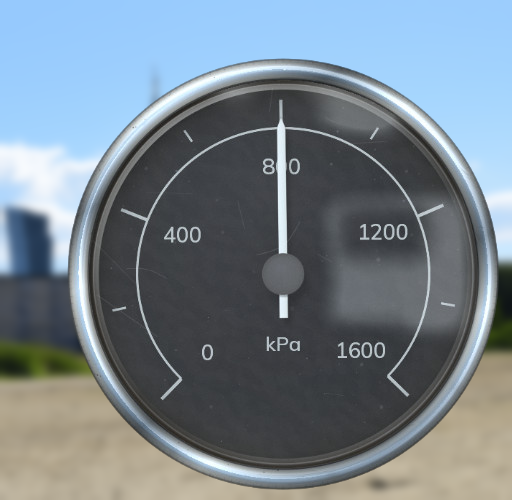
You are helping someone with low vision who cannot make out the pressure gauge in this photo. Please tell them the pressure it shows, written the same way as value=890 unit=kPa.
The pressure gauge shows value=800 unit=kPa
